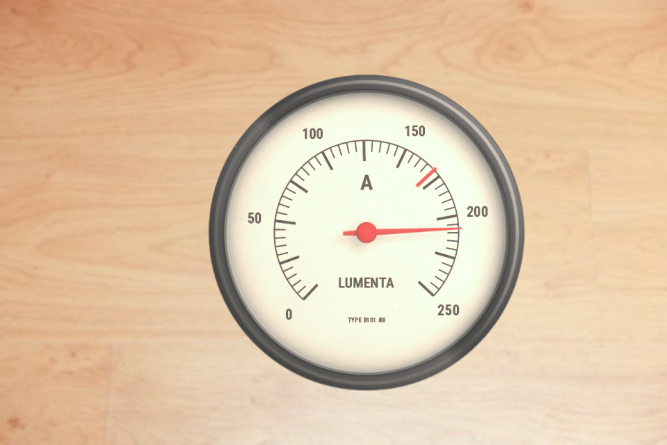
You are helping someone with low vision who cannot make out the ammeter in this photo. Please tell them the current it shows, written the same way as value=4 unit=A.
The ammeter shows value=207.5 unit=A
